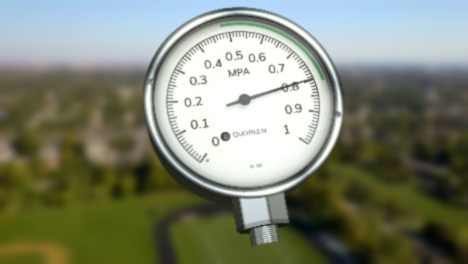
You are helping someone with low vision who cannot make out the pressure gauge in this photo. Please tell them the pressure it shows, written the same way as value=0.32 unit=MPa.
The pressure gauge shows value=0.8 unit=MPa
